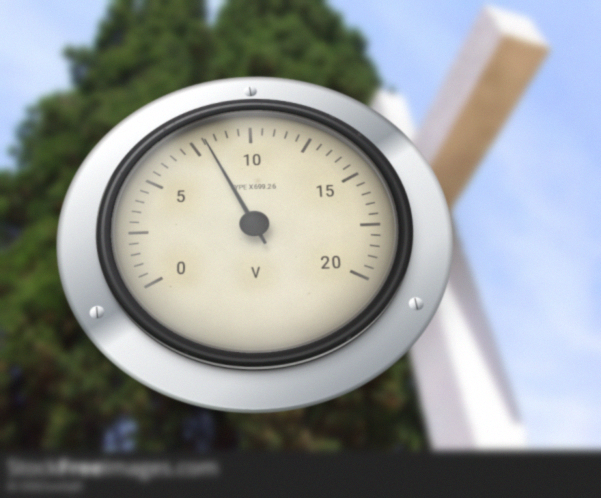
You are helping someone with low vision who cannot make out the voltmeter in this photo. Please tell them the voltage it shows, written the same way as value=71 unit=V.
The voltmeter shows value=8 unit=V
